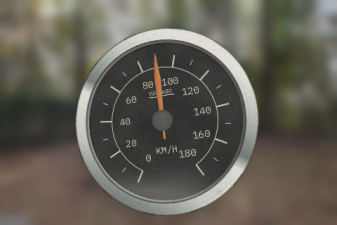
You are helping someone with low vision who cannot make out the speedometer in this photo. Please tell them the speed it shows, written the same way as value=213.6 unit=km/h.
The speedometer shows value=90 unit=km/h
